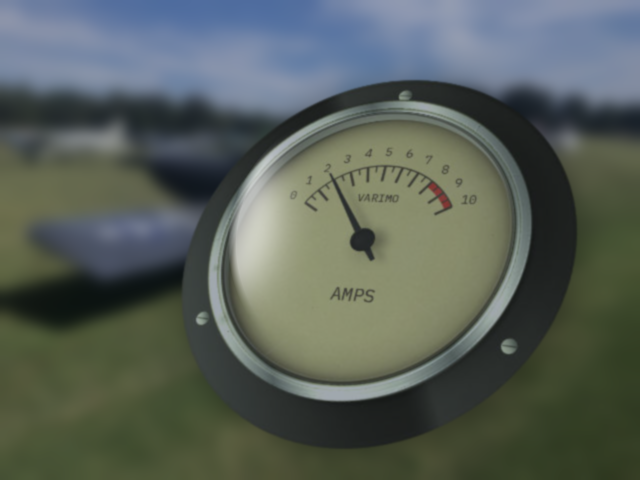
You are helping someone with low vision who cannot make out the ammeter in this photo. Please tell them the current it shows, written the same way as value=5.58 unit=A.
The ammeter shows value=2 unit=A
